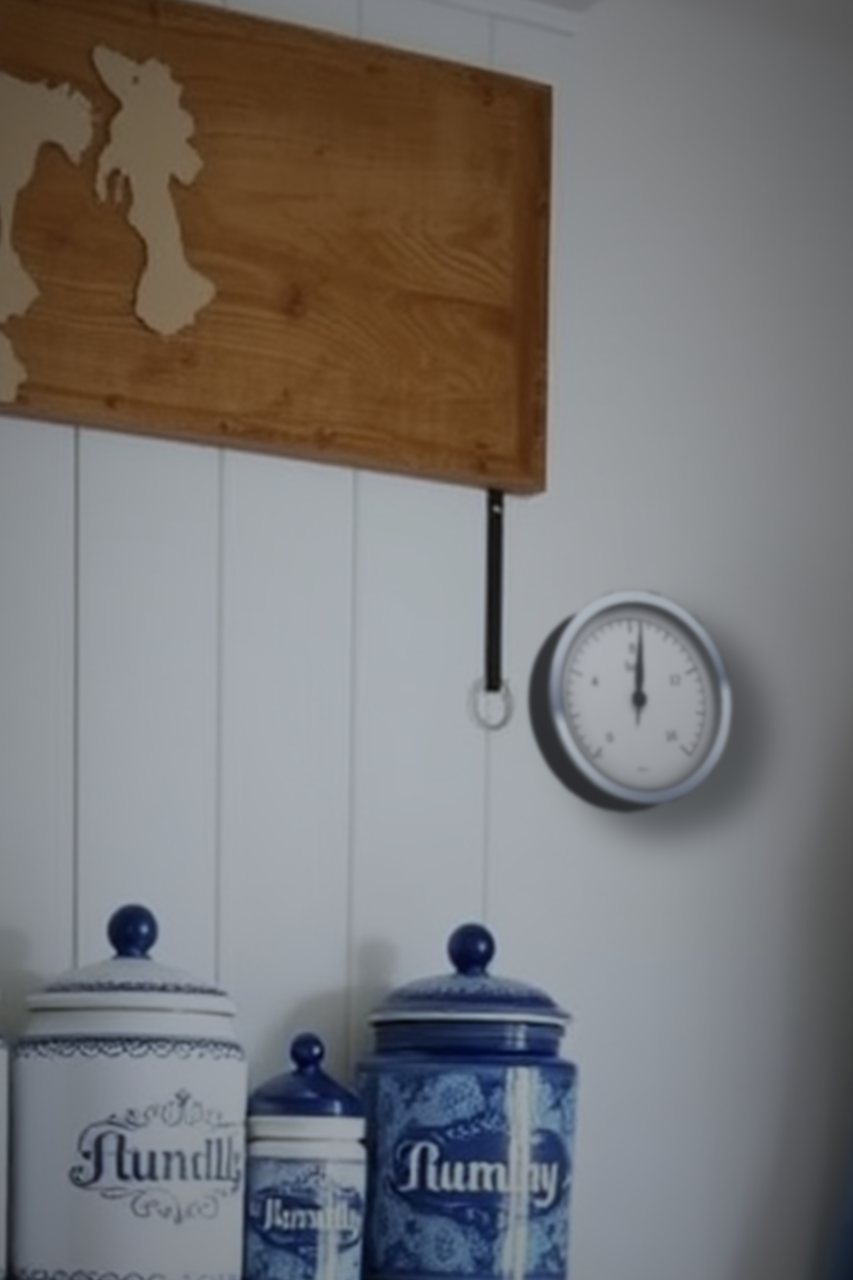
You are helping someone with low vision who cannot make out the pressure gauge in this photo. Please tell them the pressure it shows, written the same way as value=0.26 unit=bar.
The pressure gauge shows value=8.5 unit=bar
